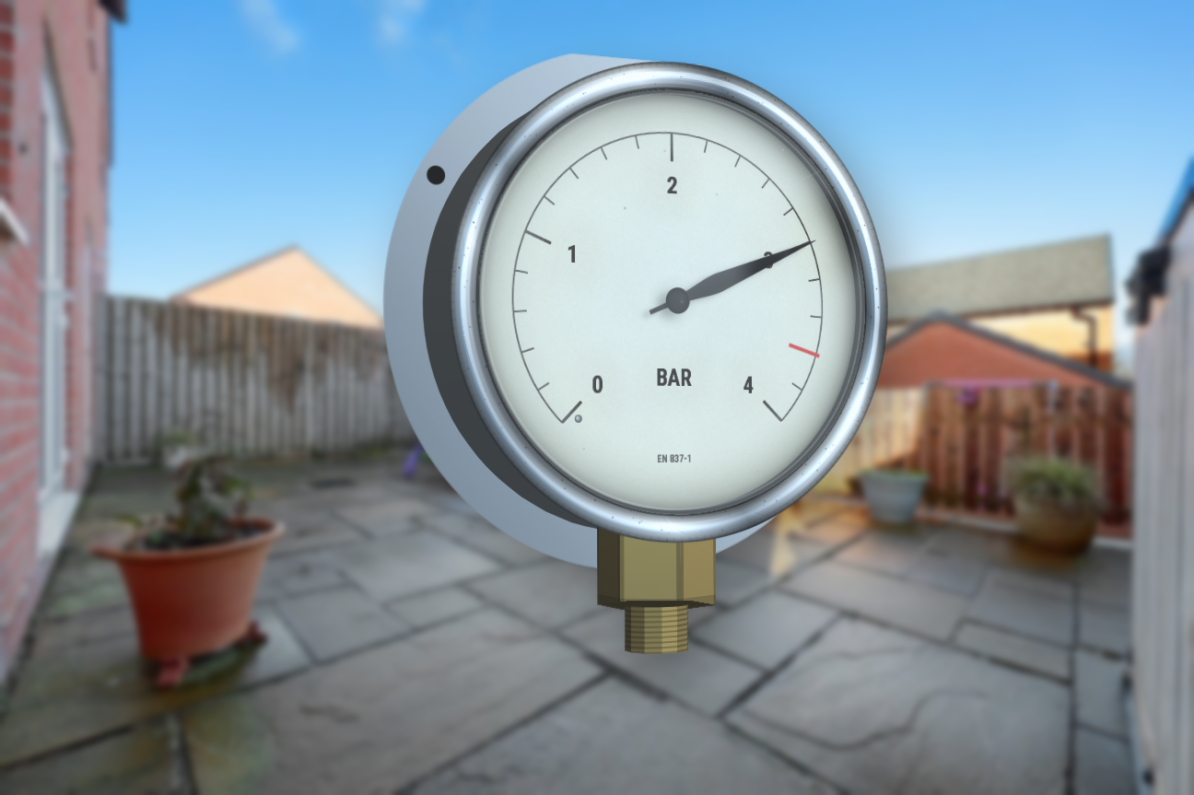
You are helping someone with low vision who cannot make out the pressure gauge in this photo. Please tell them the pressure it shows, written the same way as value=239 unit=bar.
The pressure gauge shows value=3 unit=bar
